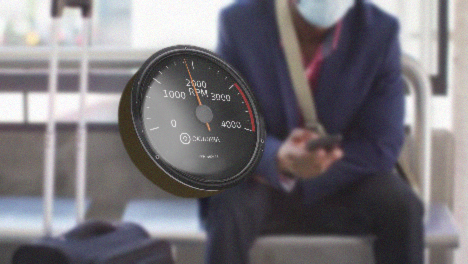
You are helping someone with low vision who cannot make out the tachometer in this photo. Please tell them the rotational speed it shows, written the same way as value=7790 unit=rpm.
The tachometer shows value=1800 unit=rpm
